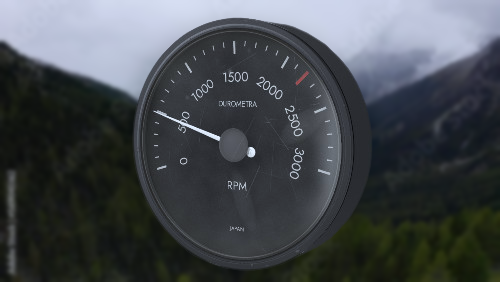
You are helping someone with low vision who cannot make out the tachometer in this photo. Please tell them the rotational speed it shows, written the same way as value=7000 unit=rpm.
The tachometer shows value=500 unit=rpm
